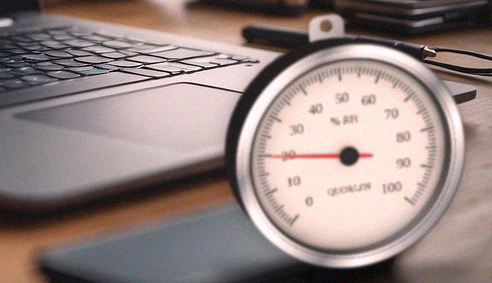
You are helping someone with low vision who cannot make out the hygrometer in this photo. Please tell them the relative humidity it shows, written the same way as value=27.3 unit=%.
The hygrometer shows value=20 unit=%
